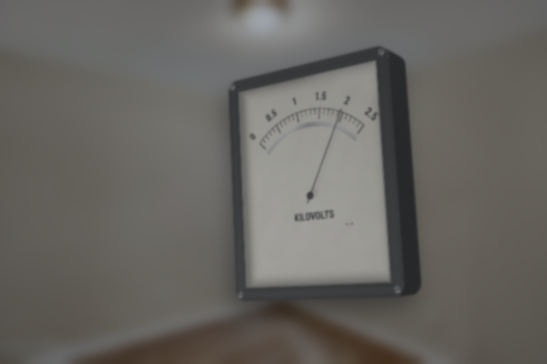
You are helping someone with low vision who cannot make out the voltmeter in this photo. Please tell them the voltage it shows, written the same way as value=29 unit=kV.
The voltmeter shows value=2 unit=kV
